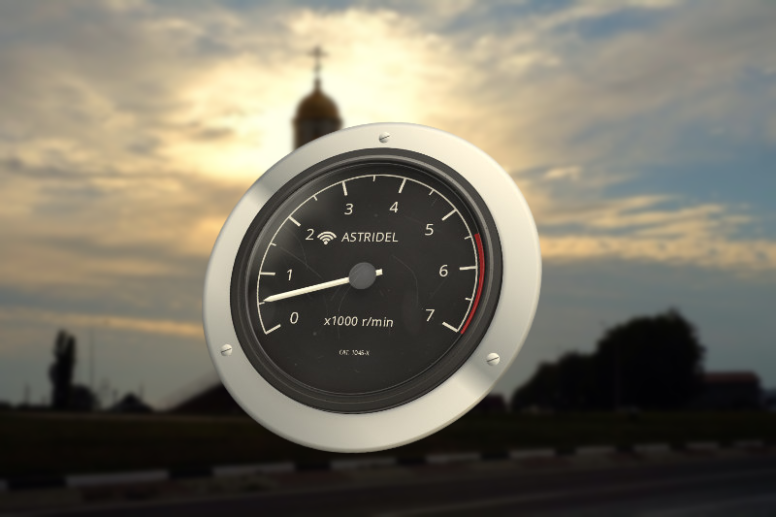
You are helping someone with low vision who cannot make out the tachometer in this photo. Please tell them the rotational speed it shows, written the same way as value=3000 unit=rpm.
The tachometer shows value=500 unit=rpm
